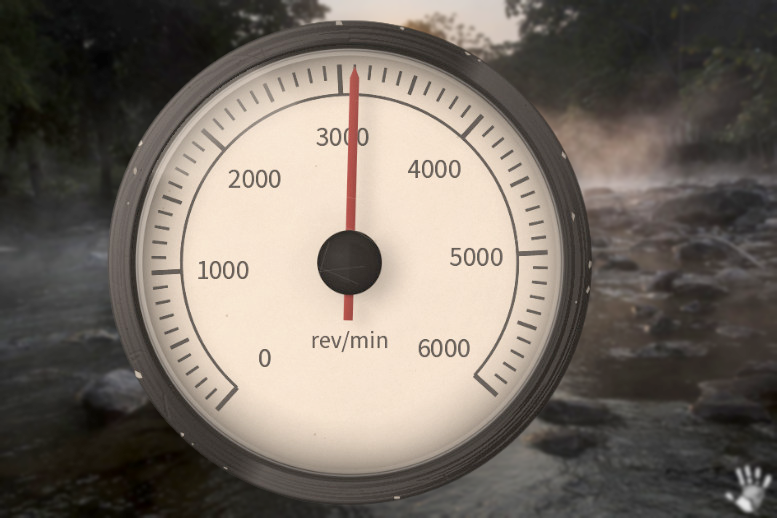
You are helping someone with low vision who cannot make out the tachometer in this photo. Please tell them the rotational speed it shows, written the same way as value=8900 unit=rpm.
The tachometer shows value=3100 unit=rpm
